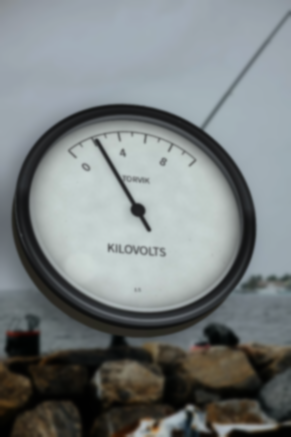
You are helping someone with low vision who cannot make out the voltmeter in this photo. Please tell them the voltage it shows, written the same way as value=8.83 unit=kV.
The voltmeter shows value=2 unit=kV
